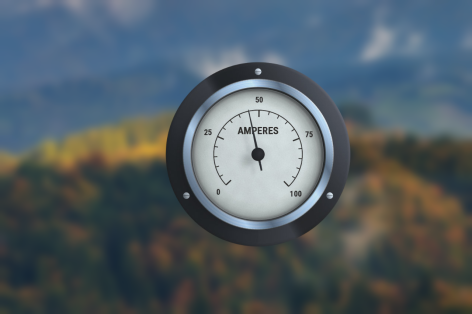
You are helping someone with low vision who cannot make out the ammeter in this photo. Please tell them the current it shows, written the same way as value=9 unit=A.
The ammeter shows value=45 unit=A
